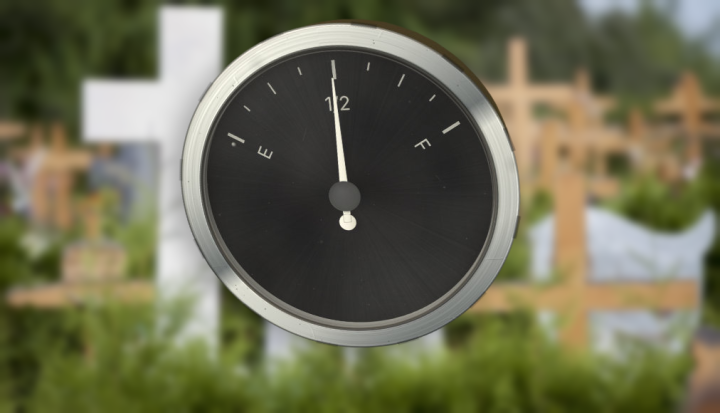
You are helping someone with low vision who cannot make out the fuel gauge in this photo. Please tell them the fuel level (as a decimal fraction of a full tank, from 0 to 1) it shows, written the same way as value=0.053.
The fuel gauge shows value=0.5
